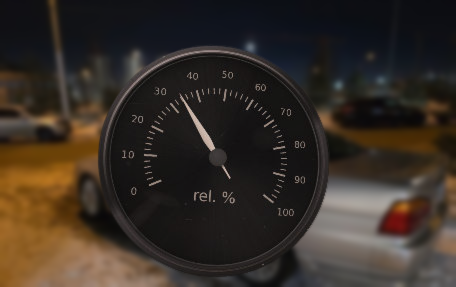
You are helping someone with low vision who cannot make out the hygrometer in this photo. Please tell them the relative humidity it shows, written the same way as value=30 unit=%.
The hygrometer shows value=34 unit=%
